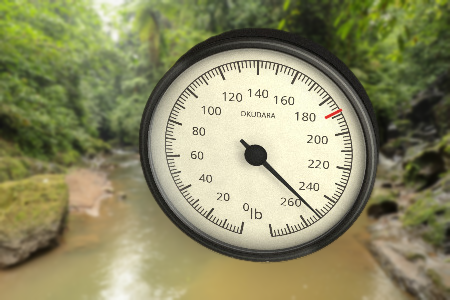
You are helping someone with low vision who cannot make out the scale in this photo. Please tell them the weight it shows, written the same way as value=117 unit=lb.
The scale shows value=250 unit=lb
